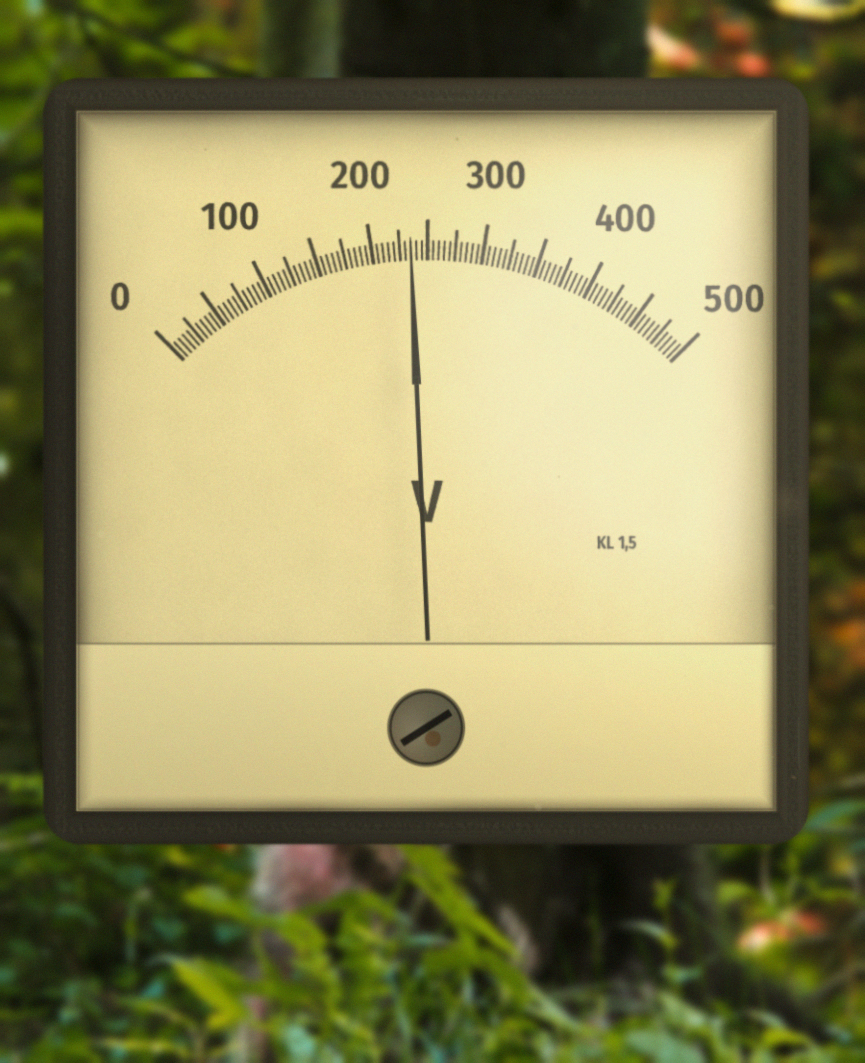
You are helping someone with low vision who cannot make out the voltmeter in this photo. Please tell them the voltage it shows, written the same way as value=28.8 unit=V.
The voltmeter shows value=235 unit=V
